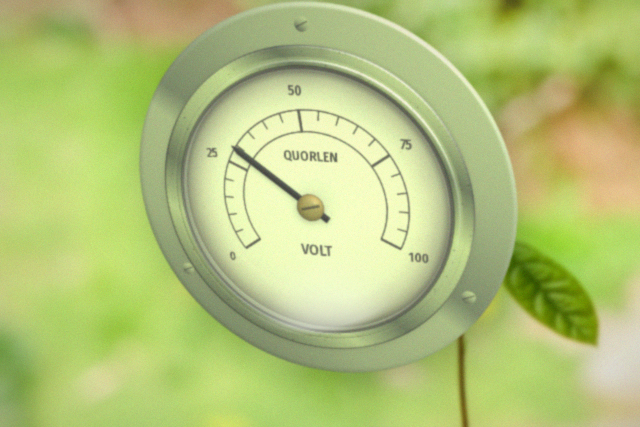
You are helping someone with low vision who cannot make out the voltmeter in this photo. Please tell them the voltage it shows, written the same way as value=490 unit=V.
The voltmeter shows value=30 unit=V
